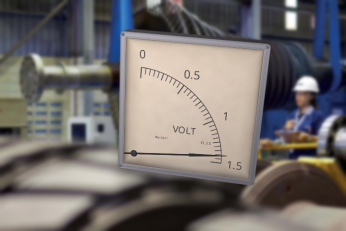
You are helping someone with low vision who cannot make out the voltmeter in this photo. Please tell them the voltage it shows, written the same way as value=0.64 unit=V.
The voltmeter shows value=1.4 unit=V
